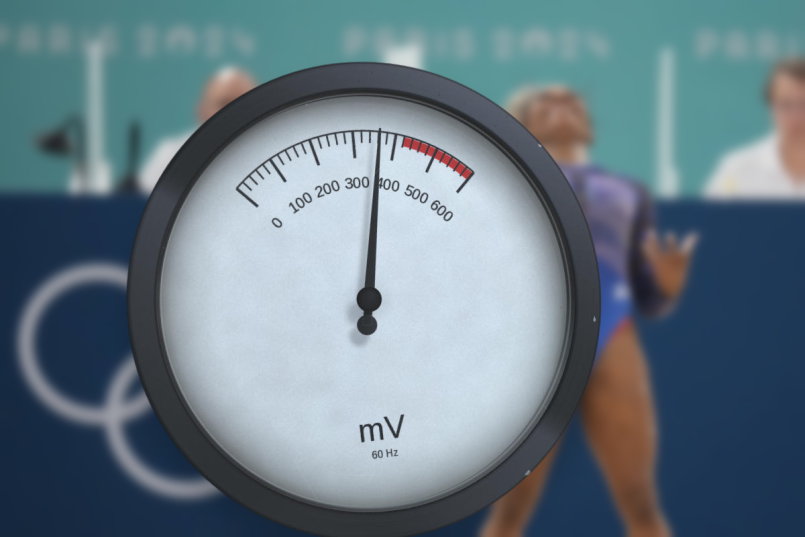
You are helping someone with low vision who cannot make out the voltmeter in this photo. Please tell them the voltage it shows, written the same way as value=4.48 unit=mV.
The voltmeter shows value=360 unit=mV
